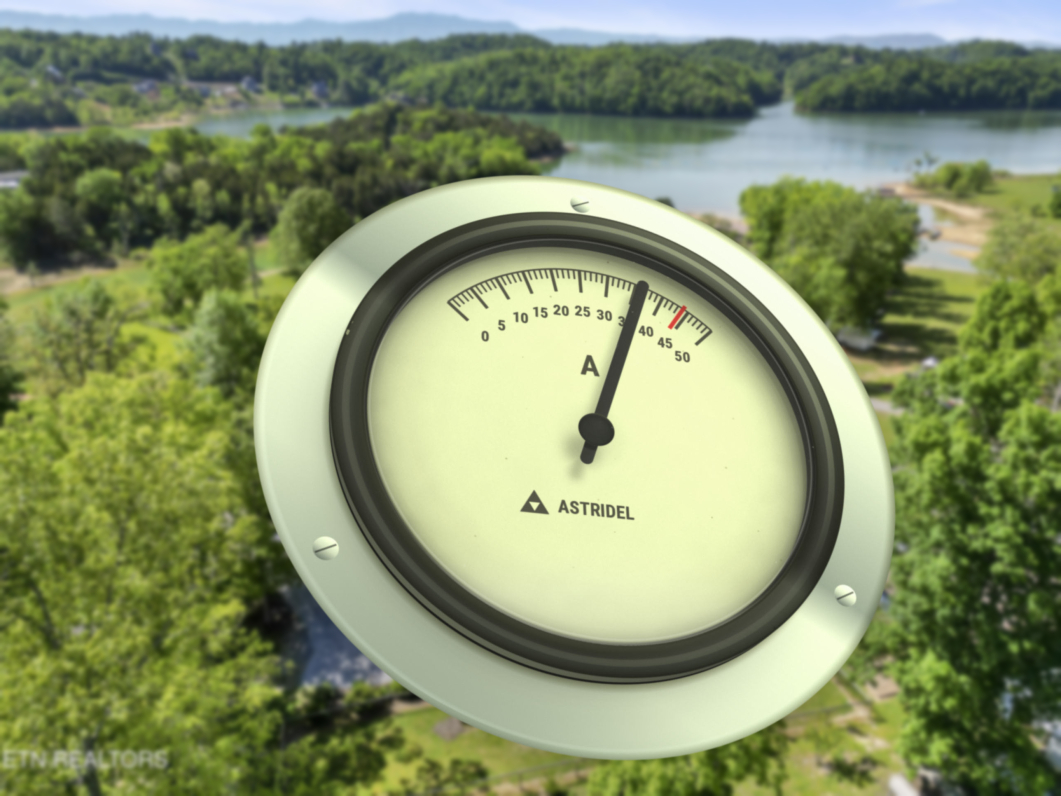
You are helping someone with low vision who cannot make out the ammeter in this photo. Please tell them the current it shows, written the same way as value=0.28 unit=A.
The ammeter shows value=36 unit=A
